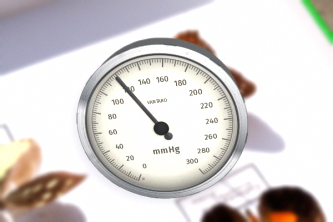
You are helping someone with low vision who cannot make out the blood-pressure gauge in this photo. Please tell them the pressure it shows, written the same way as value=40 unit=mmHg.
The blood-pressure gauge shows value=120 unit=mmHg
